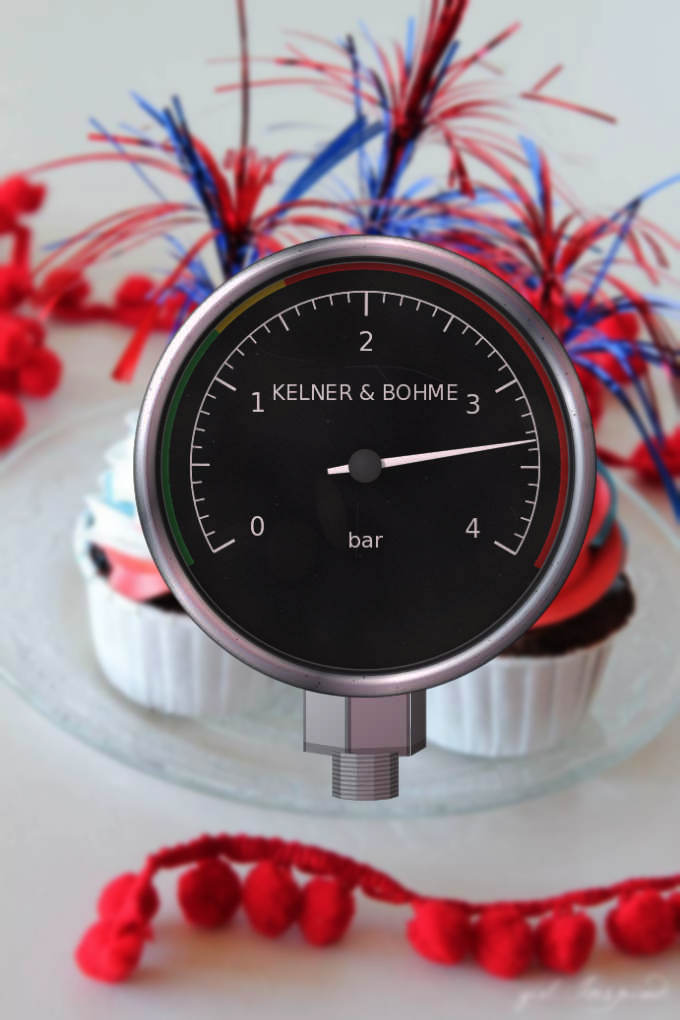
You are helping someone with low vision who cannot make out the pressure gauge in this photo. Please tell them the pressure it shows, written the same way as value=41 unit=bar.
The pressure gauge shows value=3.35 unit=bar
